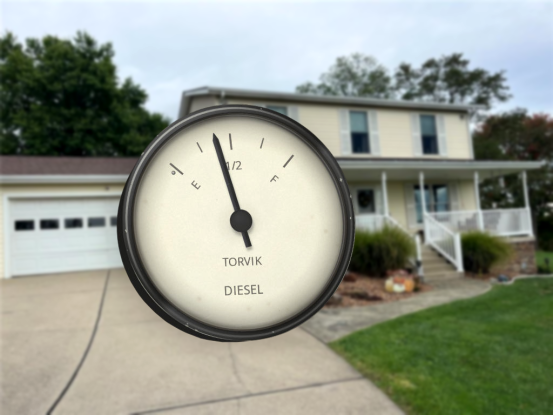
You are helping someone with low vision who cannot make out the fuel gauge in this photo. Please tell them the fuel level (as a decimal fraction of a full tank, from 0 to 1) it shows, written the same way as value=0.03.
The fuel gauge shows value=0.375
